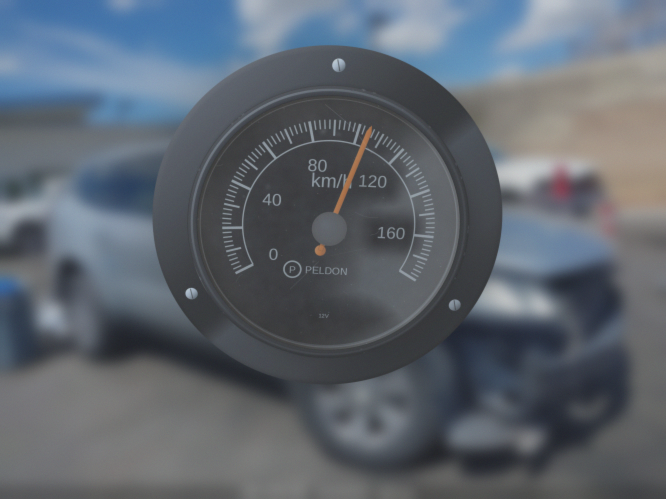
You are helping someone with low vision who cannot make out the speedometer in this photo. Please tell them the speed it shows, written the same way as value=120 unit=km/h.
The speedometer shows value=104 unit=km/h
